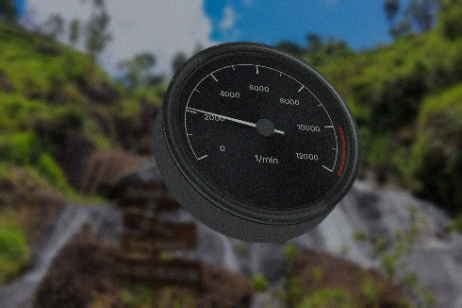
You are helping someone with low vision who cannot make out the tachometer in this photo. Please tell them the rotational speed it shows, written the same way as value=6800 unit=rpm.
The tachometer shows value=2000 unit=rpm
